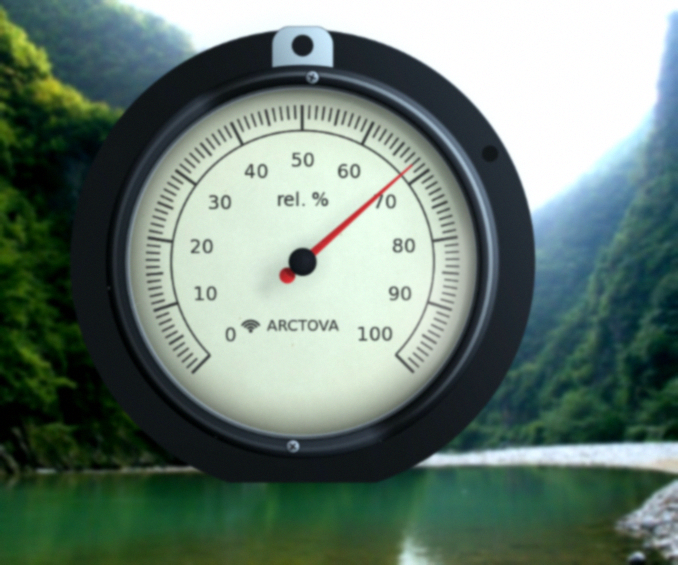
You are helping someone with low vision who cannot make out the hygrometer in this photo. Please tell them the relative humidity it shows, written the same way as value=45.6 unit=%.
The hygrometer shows value=68 unit=%
